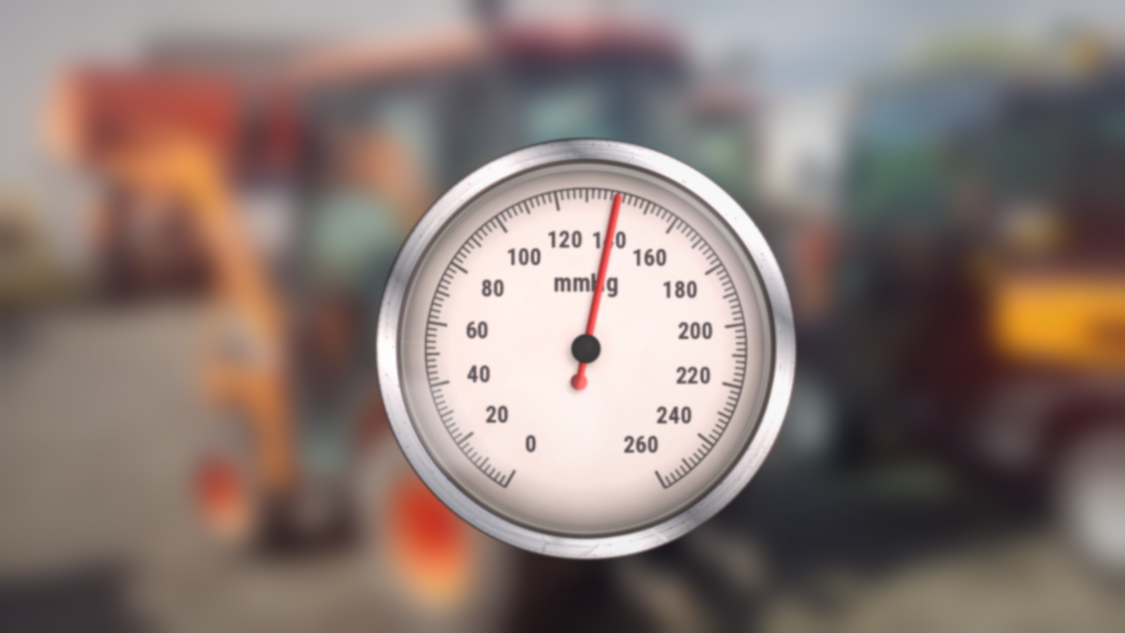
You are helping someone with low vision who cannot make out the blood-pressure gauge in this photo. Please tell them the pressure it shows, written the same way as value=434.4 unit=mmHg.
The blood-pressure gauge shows value=140 unit=mmHg
